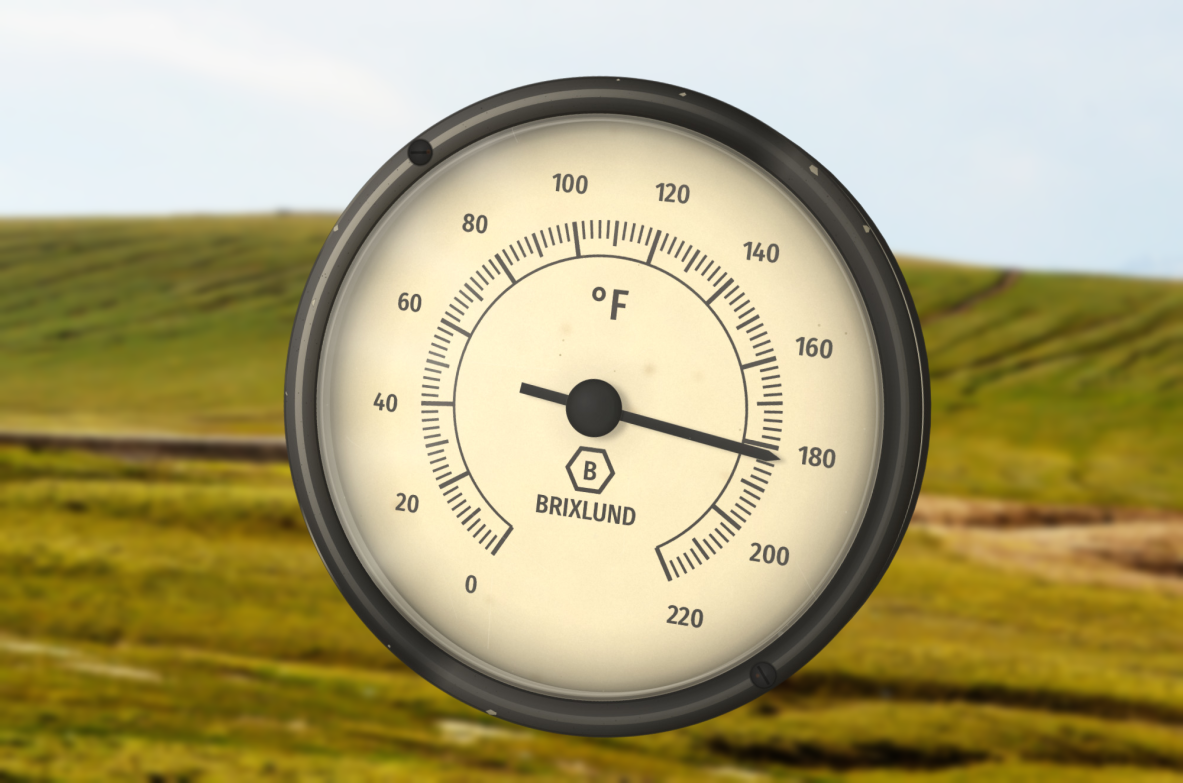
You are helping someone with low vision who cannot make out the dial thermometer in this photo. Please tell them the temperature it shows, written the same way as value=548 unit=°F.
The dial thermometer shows value=182 unit=°F
